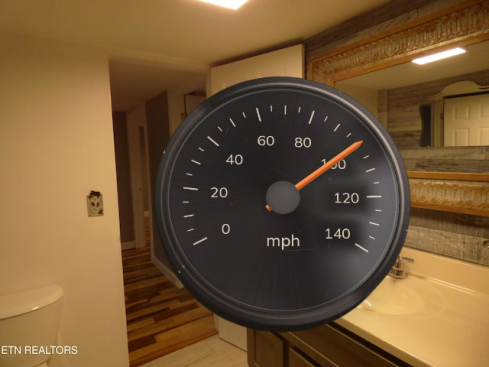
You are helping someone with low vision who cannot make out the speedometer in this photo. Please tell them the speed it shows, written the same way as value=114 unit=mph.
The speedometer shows value=100 unit=mph
